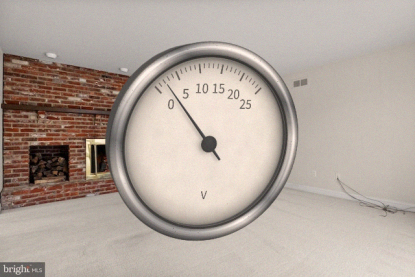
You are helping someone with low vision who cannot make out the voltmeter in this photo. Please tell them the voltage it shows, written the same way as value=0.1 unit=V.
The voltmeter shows value=2 unit=V
